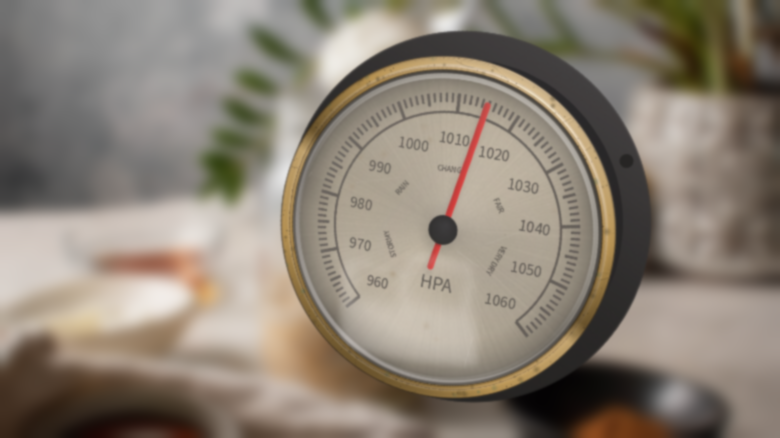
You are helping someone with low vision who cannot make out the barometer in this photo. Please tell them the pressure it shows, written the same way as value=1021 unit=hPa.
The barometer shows value=1015 unit=hPa
